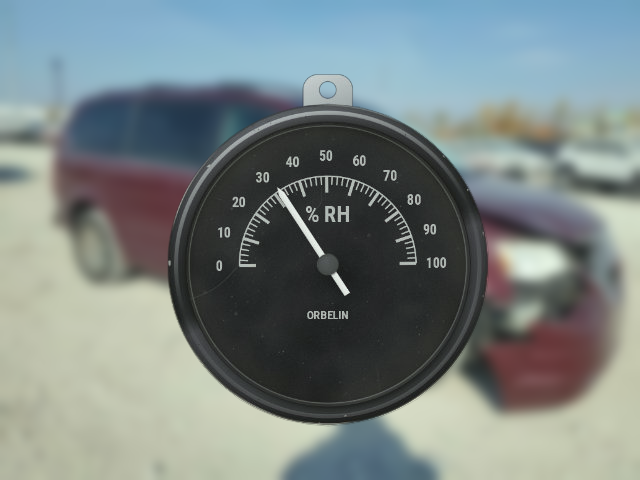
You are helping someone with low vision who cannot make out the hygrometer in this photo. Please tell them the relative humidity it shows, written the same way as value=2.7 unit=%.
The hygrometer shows value=32 unit=%
